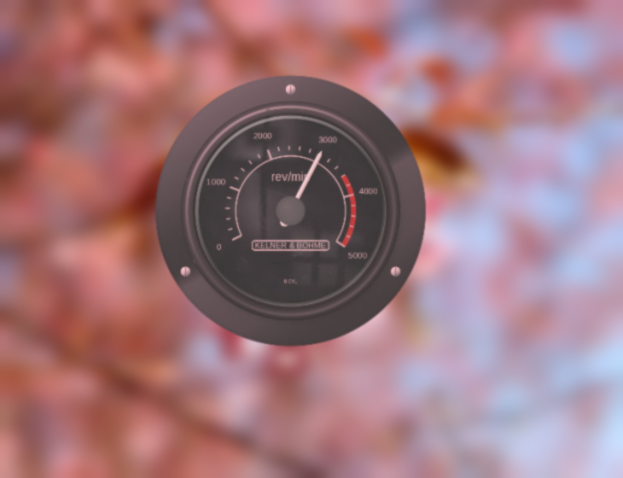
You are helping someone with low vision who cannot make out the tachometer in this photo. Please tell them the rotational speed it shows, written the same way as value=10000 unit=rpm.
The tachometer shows value=3000 unit=rpm
